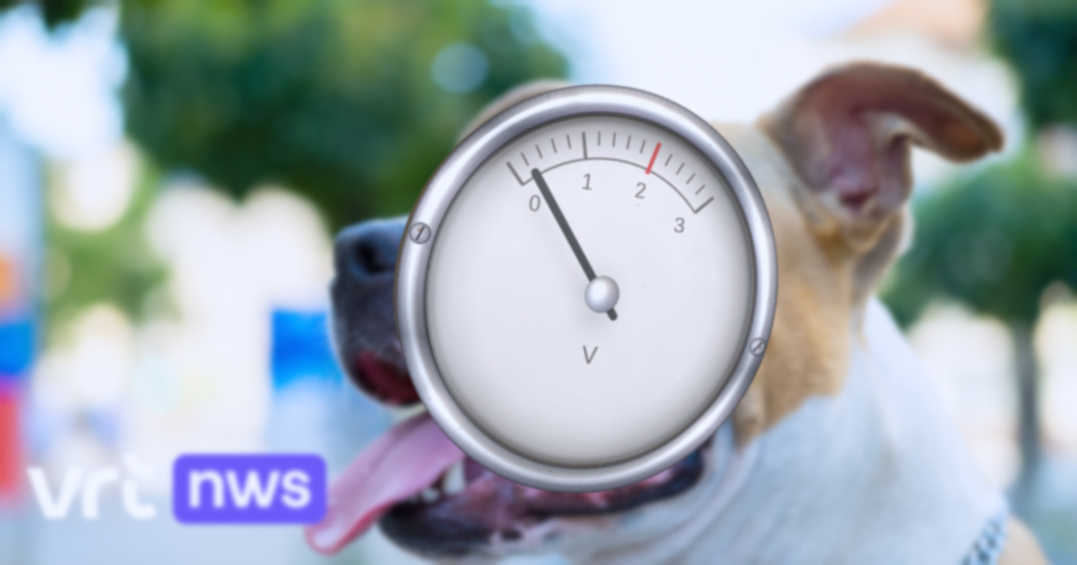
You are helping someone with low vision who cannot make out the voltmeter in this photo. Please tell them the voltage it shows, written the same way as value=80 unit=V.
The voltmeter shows value=0.2 unit=V
